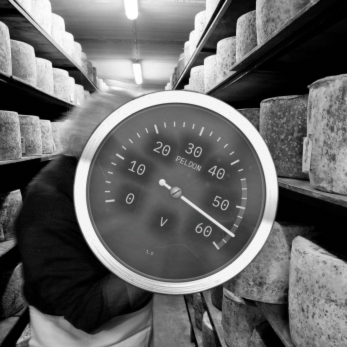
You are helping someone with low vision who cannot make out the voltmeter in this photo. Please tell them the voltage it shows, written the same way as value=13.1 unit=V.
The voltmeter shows value=56 unit=V
